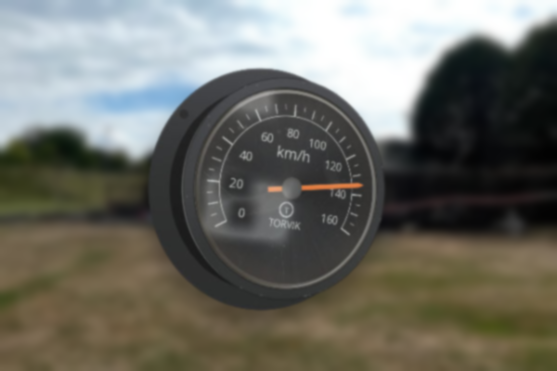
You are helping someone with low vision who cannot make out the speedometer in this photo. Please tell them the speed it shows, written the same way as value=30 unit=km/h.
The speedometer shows value=135 unit=km/h
